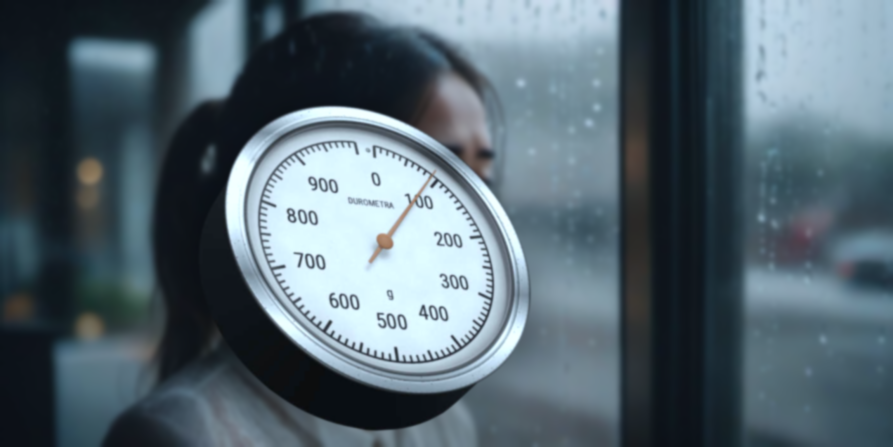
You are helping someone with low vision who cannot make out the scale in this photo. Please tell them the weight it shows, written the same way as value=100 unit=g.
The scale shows value=90 unit=g
